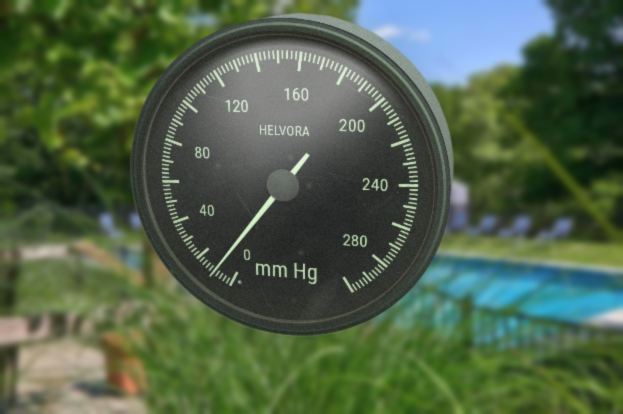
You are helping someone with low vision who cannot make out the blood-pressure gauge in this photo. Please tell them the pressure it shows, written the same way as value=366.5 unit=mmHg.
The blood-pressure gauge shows value=10 unit=mmHg
